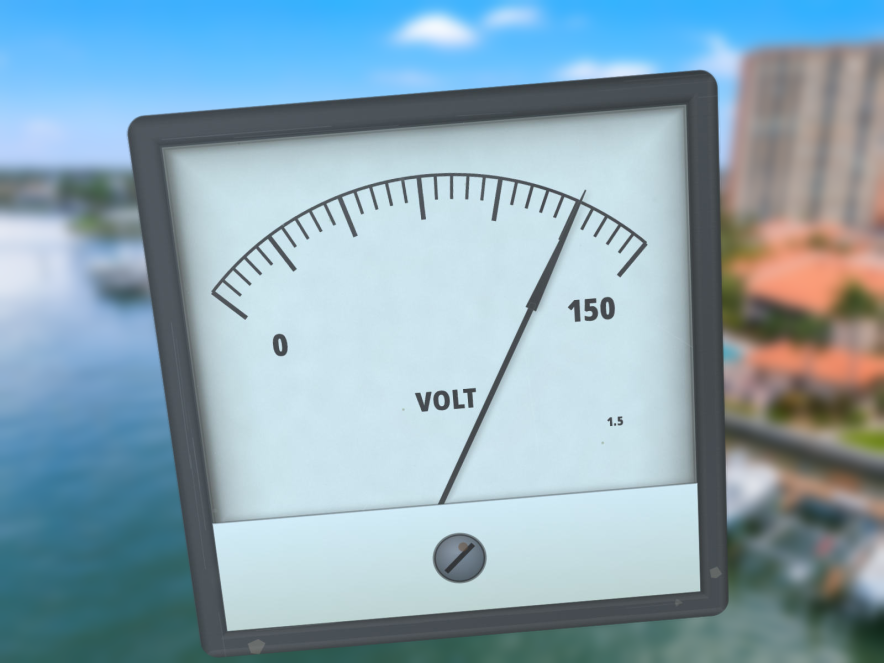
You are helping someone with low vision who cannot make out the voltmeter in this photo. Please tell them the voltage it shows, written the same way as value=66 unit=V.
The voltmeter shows value=125 unit=V
